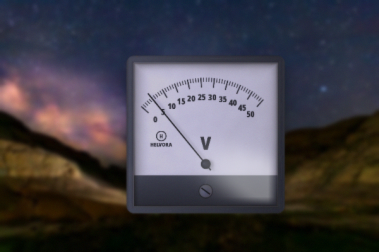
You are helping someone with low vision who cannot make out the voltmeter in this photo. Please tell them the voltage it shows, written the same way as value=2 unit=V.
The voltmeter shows value=5 unit=V
